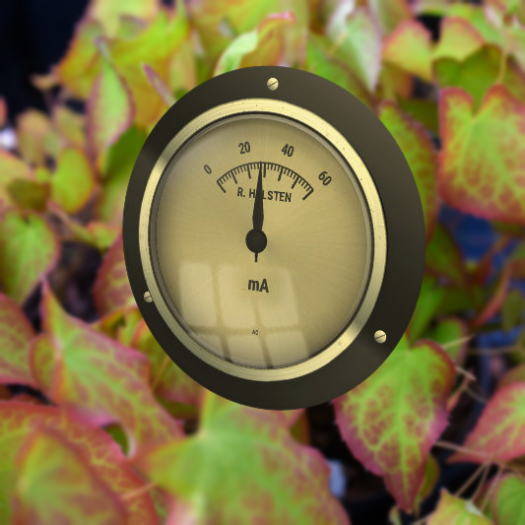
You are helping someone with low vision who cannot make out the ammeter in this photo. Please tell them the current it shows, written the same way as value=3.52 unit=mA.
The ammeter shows value=30 unit=mA
